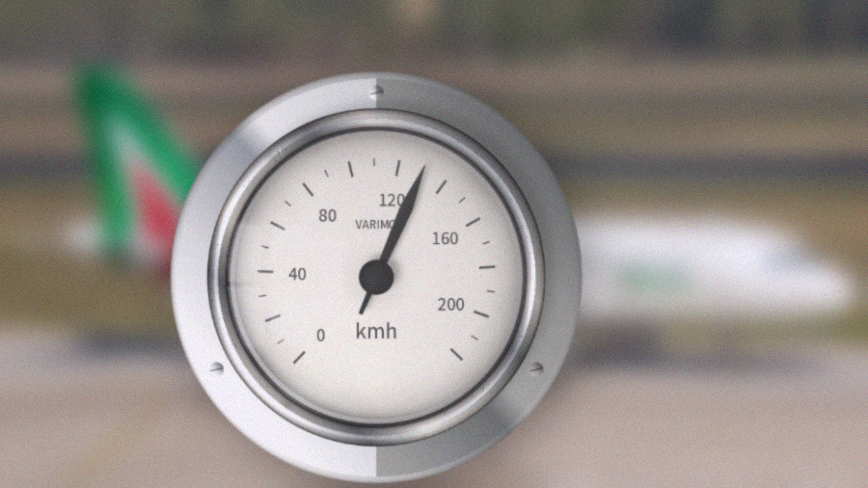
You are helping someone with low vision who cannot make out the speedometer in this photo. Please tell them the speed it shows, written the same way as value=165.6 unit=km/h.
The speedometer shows value=130 unit=km/h
